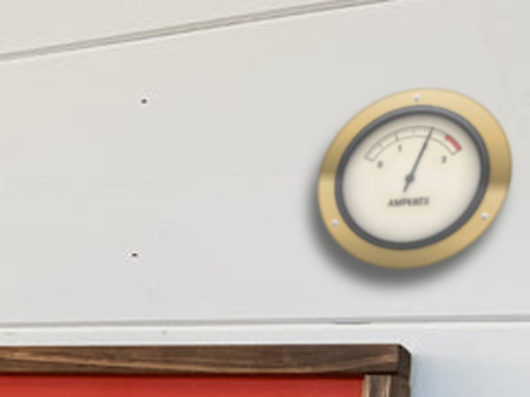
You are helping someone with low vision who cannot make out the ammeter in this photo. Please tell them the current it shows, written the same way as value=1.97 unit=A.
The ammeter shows value=2 unit=A
